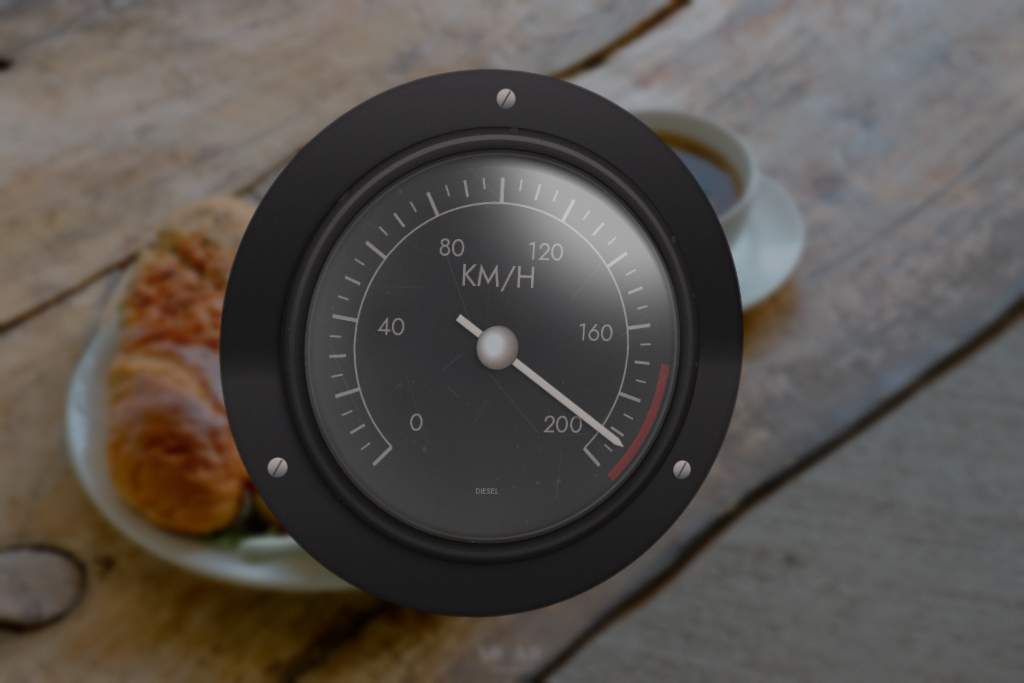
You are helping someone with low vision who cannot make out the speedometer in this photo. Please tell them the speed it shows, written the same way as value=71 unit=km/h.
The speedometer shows value=192.5 unit=km/h
